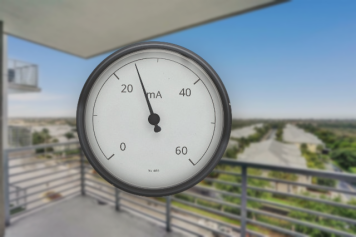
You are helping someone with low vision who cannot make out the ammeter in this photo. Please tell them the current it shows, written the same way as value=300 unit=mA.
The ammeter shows value=25 unit=mA
